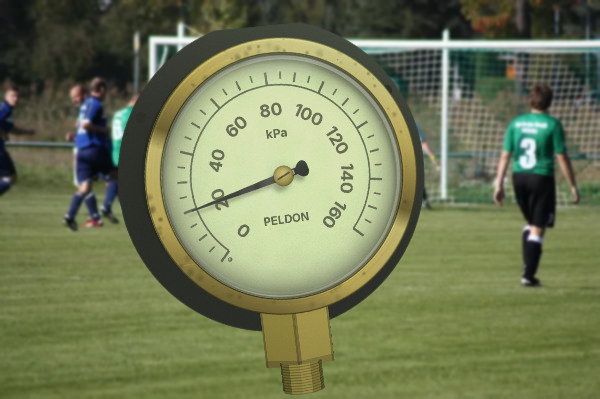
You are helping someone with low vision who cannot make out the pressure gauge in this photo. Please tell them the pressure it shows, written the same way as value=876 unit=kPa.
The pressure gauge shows value=20 unit=kPa
